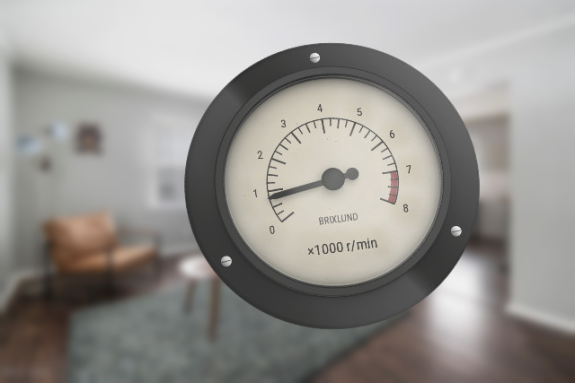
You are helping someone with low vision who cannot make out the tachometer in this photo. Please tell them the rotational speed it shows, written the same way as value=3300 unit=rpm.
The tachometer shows value=750 unit=rpm
